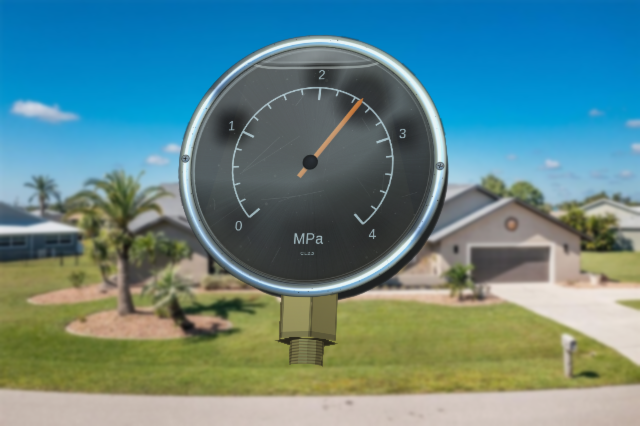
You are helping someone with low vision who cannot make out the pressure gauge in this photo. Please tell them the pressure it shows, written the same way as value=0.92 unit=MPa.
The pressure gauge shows value=2.5 unit=MPa
